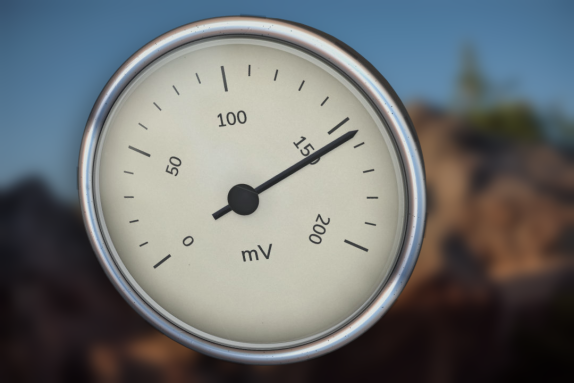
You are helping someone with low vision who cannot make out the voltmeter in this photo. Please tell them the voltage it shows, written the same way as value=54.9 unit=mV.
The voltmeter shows value=155 unit=mV
